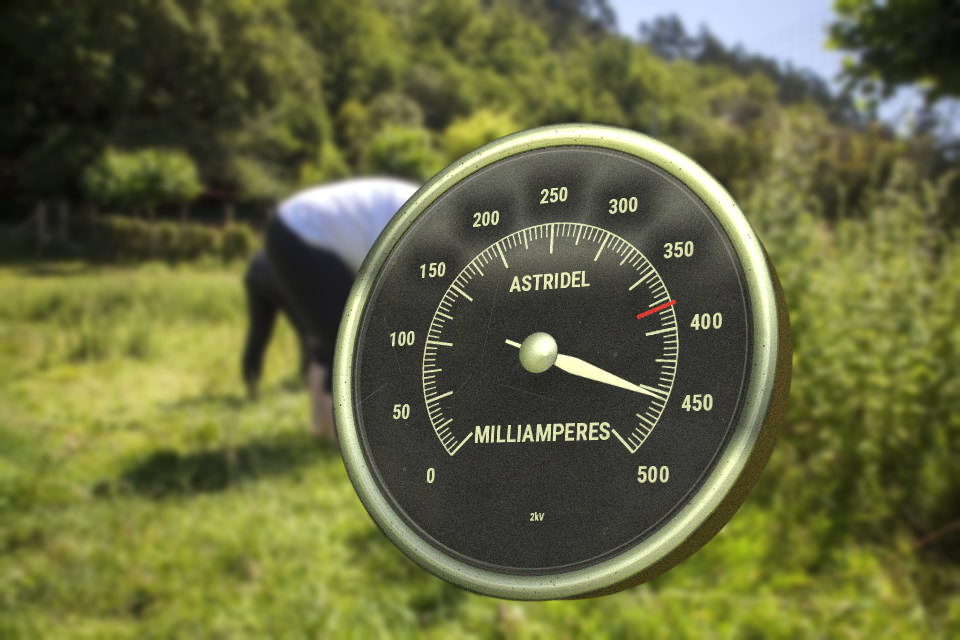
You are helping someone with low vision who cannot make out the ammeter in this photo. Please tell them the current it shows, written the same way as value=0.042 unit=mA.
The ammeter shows value=455 unit=mA
